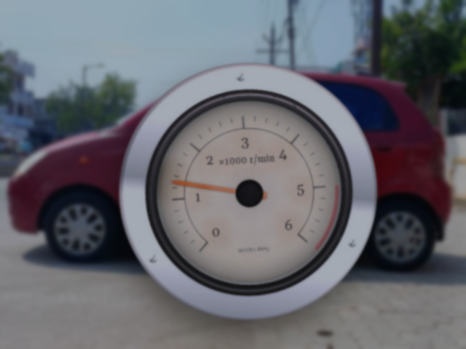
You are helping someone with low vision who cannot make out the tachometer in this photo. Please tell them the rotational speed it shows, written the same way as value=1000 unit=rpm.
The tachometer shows value=1300 unit=rpm
